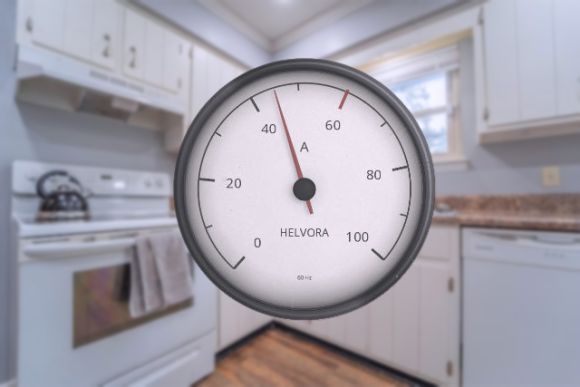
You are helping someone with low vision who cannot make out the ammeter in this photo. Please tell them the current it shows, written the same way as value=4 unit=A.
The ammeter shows value=45 unit=A
